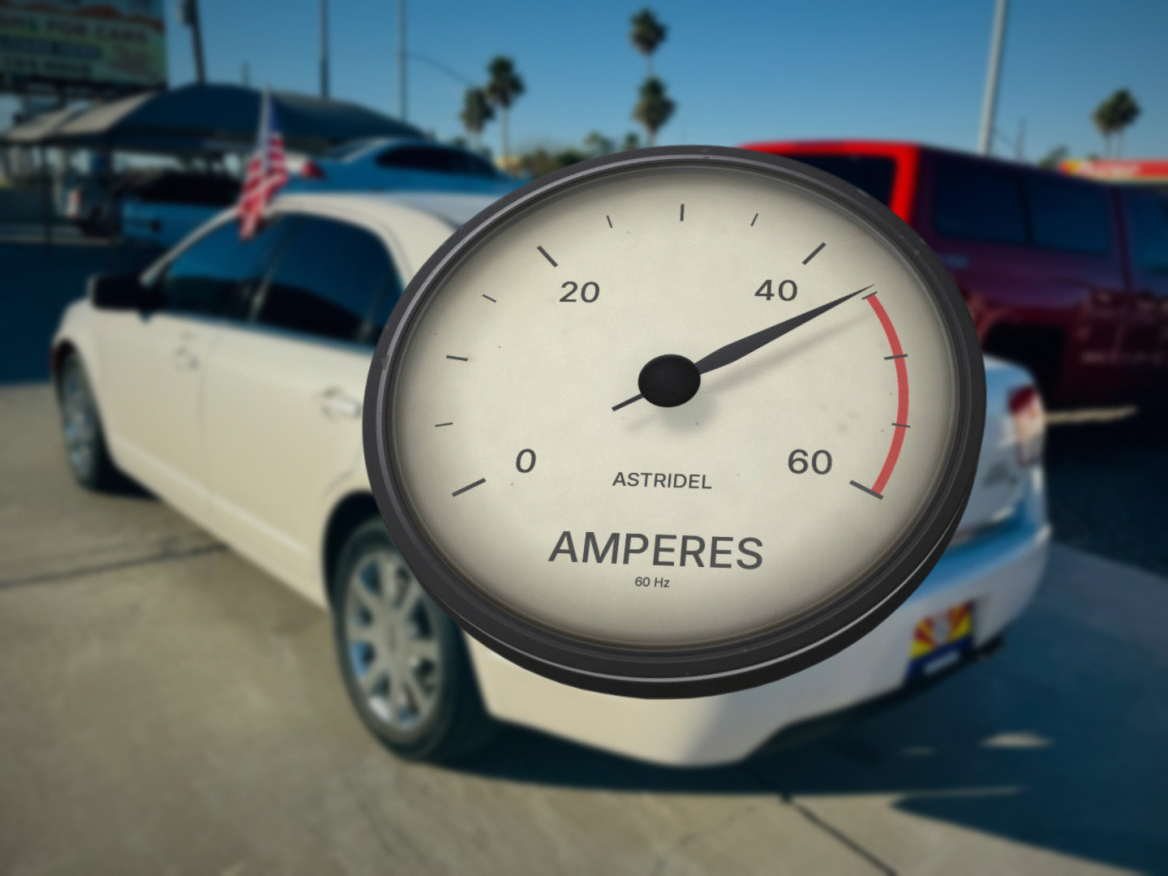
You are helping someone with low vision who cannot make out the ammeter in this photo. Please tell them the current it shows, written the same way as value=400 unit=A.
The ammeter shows value=45 unit=A
